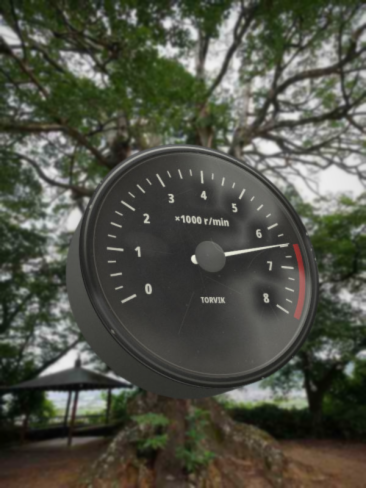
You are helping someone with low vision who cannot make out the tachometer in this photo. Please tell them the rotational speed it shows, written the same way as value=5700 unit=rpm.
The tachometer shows value=6500 unit=rpm
